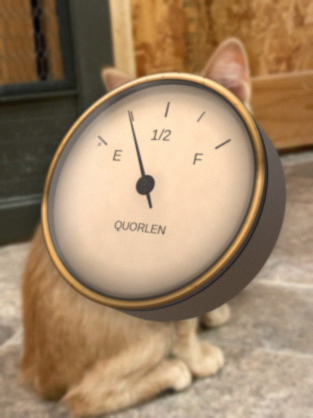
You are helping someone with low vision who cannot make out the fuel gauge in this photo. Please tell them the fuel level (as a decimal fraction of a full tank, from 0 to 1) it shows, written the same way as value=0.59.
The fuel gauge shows value=0.25
